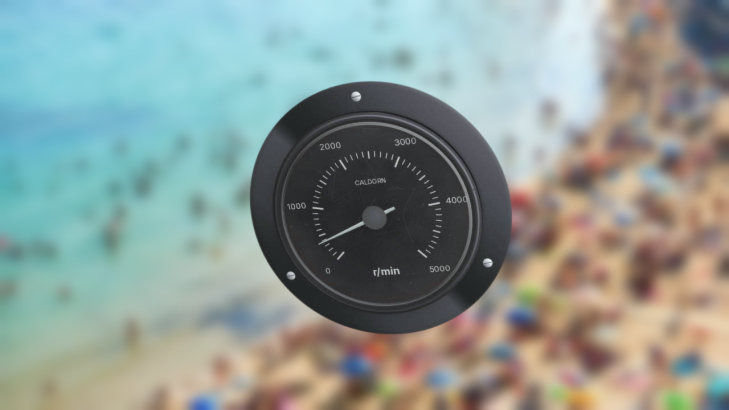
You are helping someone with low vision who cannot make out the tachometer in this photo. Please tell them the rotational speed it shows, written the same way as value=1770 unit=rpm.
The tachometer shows value=400 unit=rpm
